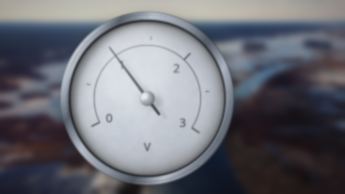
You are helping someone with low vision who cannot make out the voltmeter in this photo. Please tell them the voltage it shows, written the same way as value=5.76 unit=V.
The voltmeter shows value=1 unit=V
